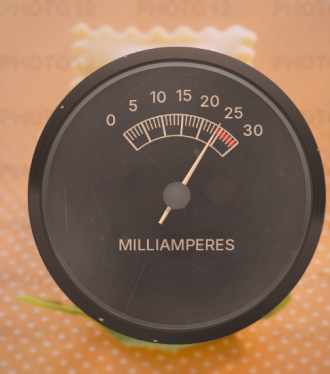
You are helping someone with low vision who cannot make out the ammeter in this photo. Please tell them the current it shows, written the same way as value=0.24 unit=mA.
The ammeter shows value=24 unit=mA
